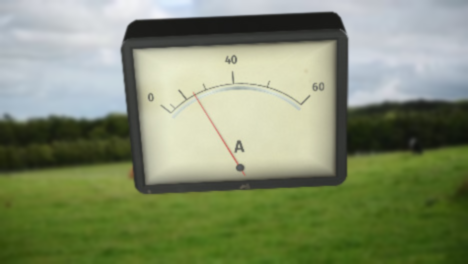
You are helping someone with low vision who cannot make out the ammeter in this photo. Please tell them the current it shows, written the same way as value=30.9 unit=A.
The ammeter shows value=25 unit=A
